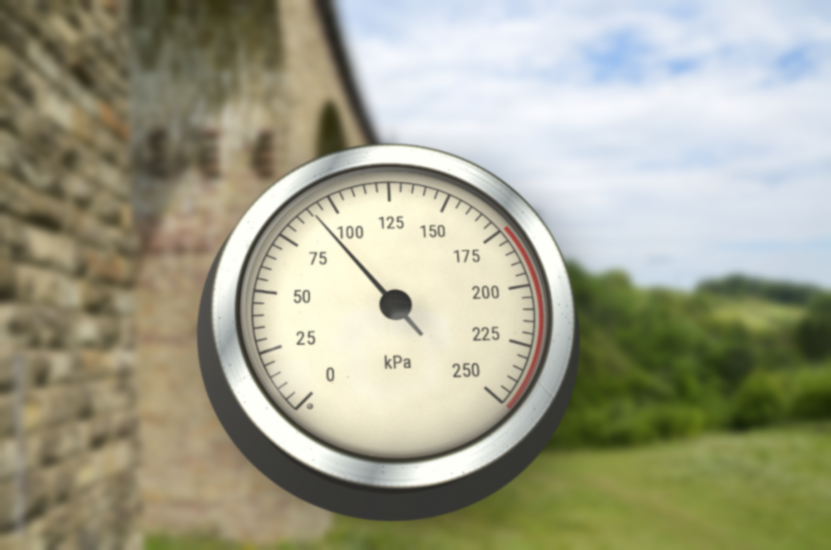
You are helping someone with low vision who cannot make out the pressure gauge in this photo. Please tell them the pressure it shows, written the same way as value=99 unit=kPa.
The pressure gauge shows value=90 unit=kPa
